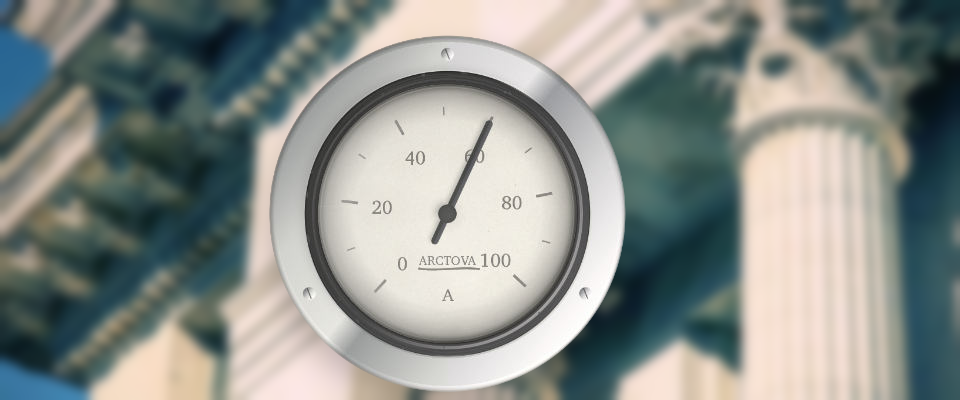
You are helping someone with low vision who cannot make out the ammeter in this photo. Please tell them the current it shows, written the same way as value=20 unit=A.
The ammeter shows value=60 unit=A
